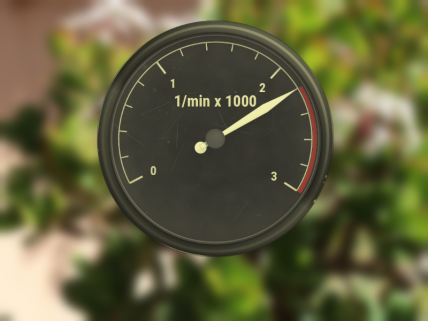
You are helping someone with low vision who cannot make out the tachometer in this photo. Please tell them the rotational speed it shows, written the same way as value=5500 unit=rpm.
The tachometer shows value=2200 unit=rpm
